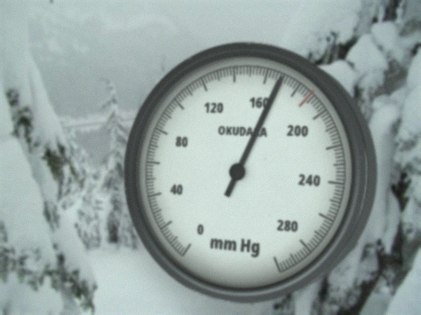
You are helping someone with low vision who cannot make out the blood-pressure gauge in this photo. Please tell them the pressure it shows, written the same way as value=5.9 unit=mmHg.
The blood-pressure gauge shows value=170 unit=mmHg
